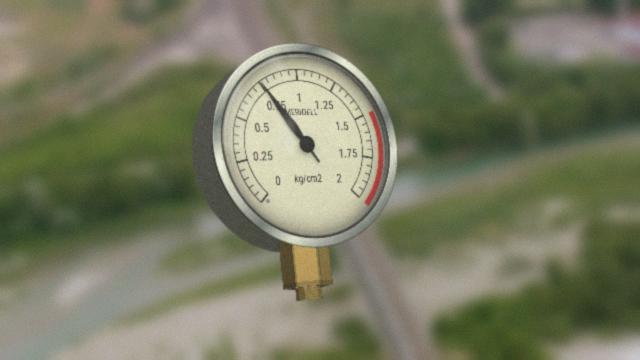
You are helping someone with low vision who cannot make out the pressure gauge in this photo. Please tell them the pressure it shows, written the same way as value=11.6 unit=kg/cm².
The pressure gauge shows value=0.75 unit=kg/cm²
